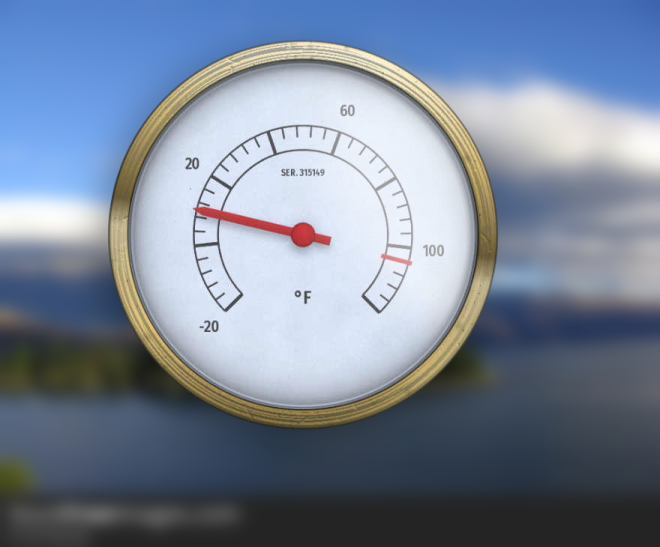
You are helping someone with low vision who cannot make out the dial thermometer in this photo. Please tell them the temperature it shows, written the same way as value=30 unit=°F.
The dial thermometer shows value=10 unit=°F
